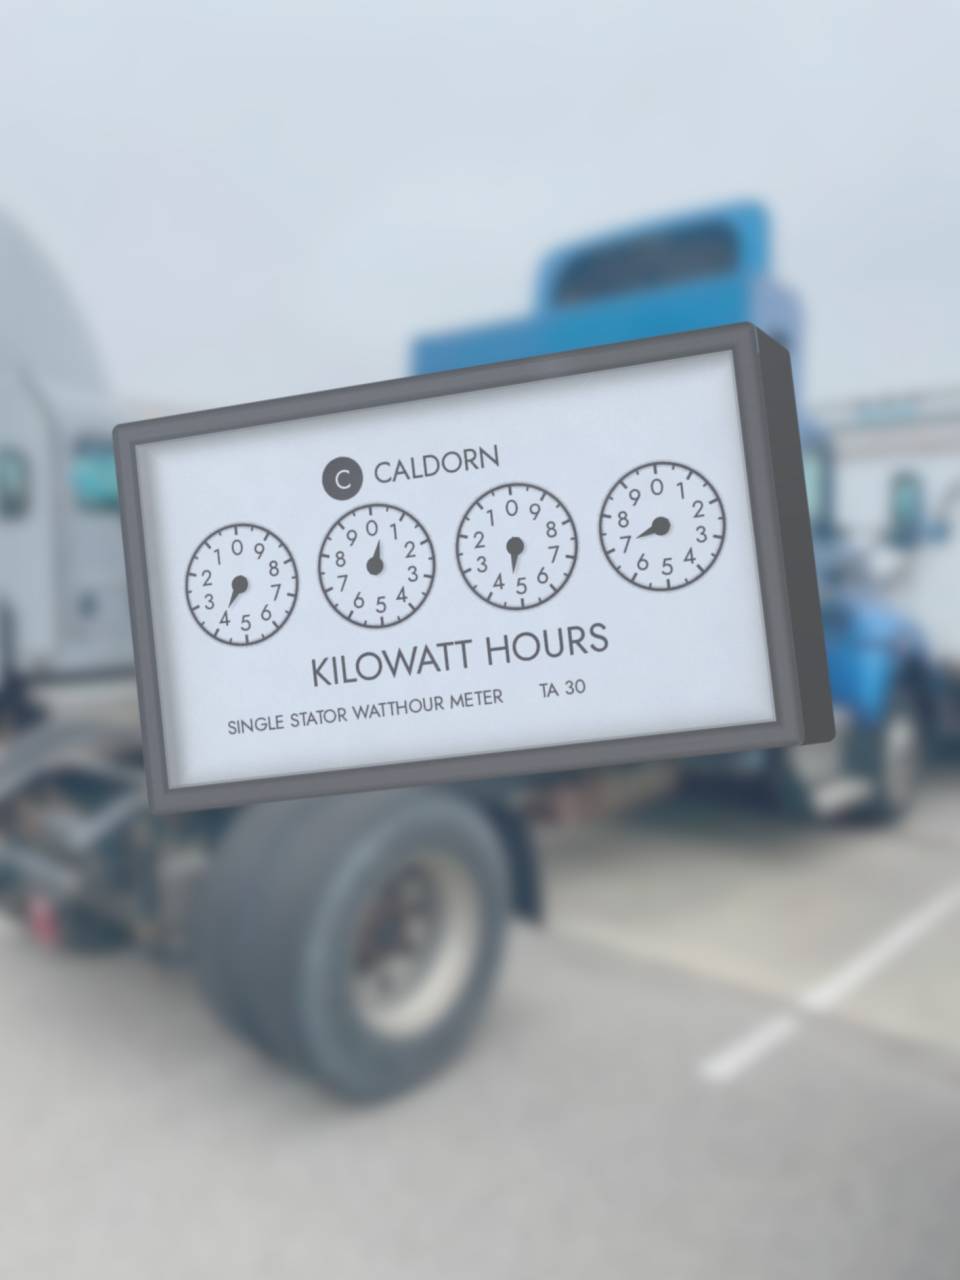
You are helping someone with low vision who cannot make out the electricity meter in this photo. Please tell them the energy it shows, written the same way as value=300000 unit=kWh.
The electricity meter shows value=4047 unit=kWh
